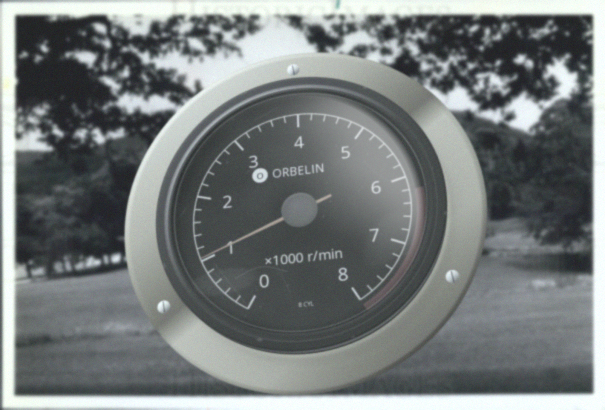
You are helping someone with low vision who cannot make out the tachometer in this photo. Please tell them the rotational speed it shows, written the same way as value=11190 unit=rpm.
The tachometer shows value=1000 unit=rpm
